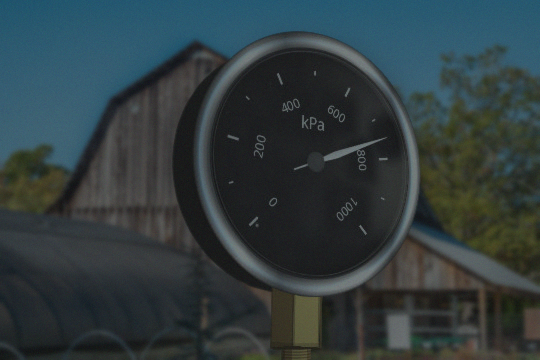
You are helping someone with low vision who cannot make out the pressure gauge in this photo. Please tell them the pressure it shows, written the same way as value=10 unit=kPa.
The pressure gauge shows value=750 unit=kPa
